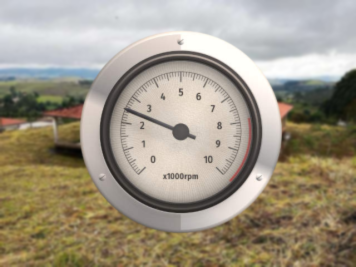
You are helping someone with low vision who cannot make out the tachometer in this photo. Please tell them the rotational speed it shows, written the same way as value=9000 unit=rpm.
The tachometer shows value=2500 unit=rpm
